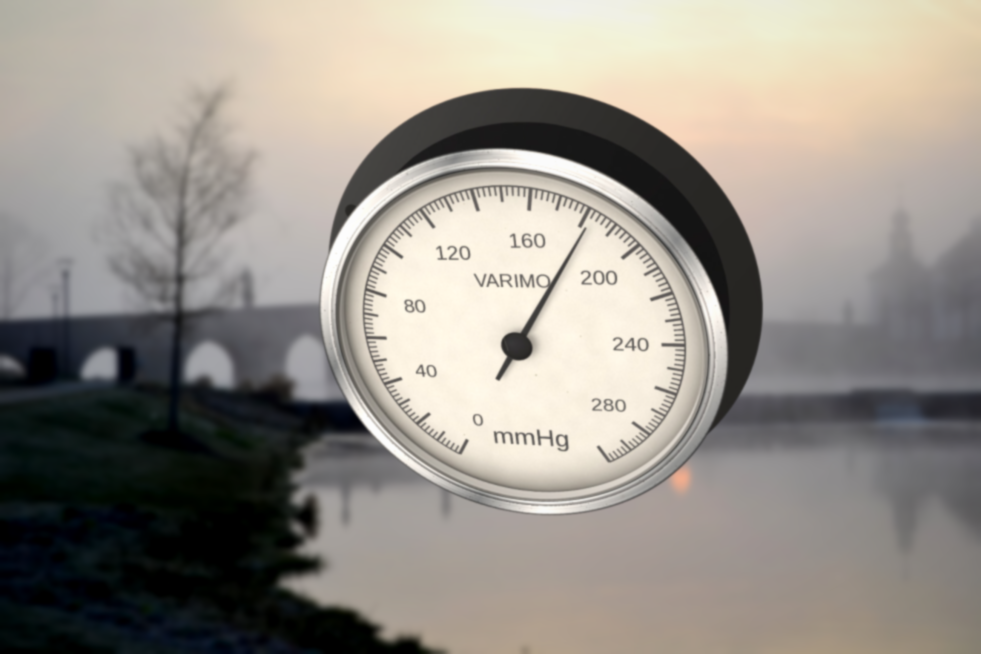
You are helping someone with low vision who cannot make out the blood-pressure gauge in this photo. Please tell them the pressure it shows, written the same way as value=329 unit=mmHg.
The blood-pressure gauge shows value=182 unit=mmHg
